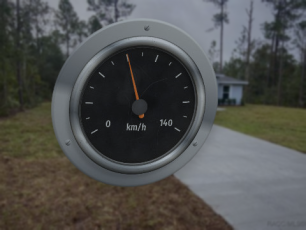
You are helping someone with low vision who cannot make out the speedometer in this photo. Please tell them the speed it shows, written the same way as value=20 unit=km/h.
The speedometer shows value=60 unit=km/h
